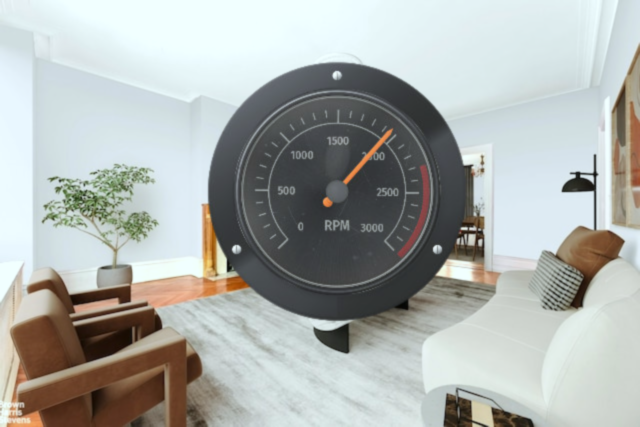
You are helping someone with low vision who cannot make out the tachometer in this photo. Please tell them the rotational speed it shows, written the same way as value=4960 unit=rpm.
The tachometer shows value=1950 unit=rpm
